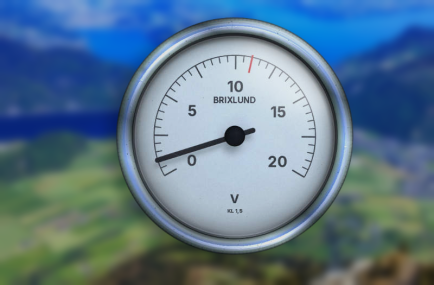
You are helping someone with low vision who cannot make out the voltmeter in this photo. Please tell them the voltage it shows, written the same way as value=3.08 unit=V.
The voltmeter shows value=1 unit=V
